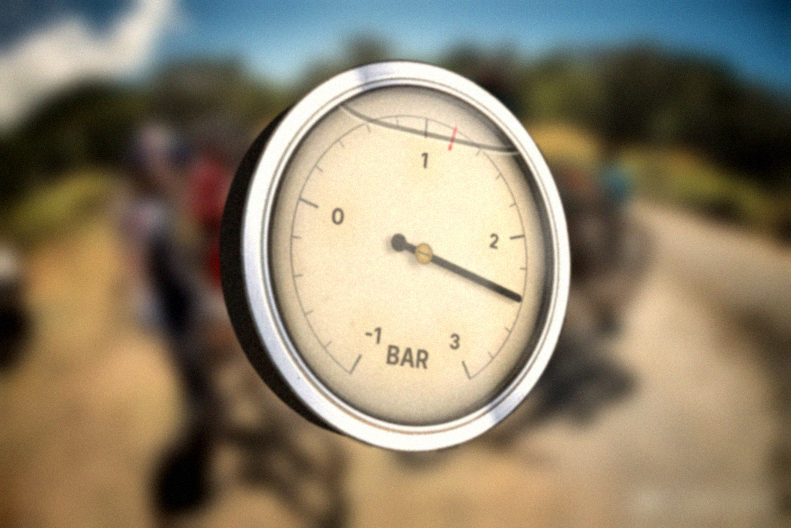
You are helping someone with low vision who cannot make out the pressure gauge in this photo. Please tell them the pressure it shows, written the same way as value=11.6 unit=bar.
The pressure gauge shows value=2.4 unit=bar
